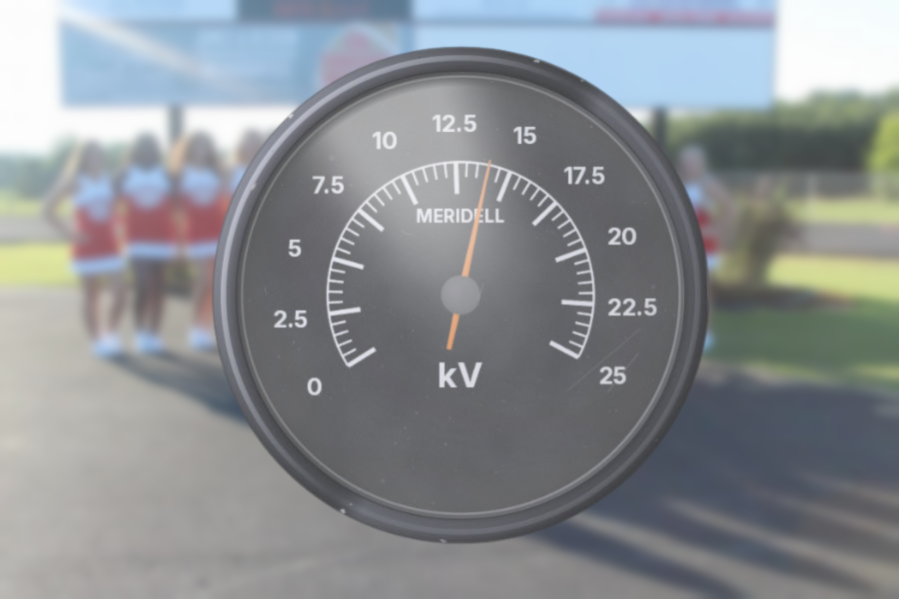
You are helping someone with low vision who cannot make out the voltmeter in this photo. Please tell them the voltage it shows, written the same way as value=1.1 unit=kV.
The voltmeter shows value=14 unit=kV
